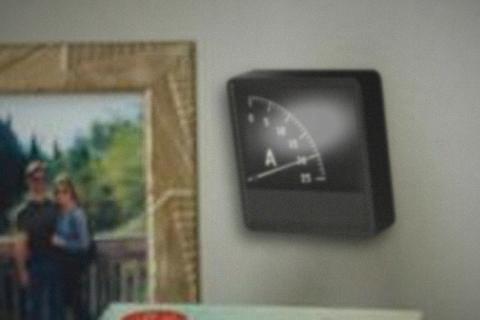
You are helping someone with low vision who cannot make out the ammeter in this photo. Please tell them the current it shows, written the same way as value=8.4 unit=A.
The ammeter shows value=20 unit=A
